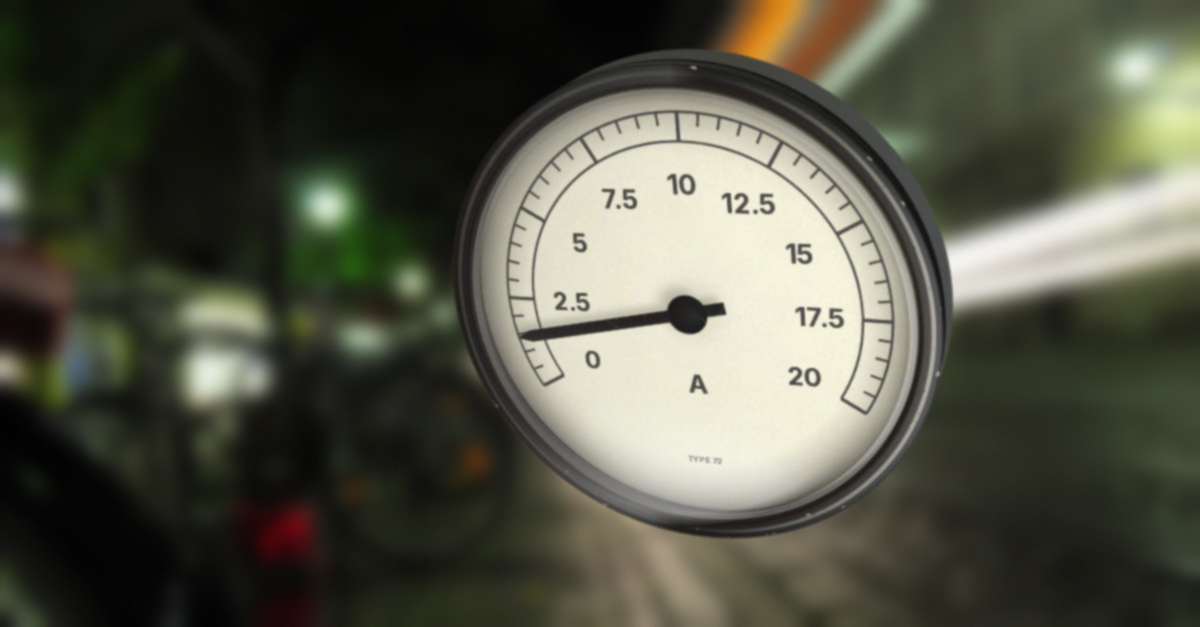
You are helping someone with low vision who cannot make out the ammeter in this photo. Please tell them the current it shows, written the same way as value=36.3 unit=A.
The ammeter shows value=1.5 unit=A
